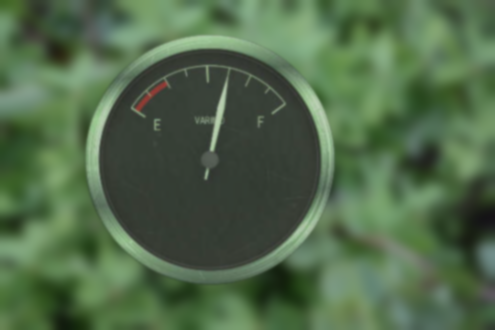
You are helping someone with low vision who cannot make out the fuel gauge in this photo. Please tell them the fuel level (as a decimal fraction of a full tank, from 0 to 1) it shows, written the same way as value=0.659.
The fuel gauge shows value=0.625
